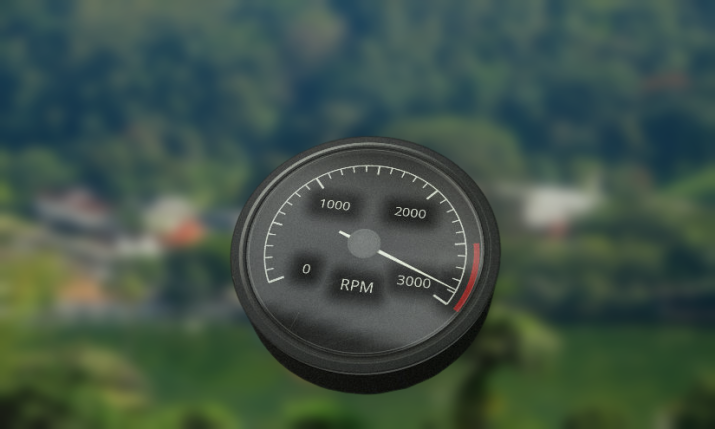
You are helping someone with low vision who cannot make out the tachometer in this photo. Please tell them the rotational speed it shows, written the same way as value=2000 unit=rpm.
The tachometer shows value=2900 unit=rpm
